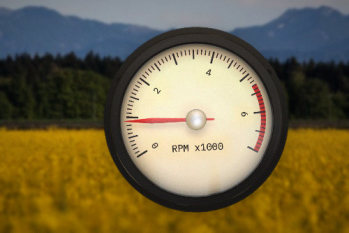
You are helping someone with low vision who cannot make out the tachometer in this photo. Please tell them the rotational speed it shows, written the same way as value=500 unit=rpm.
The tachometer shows value=900 unit=rpm
